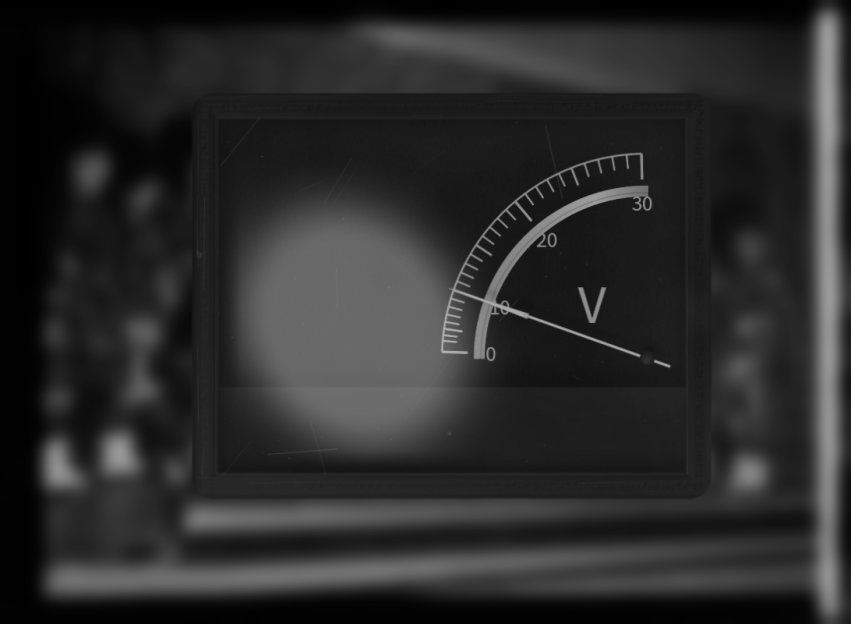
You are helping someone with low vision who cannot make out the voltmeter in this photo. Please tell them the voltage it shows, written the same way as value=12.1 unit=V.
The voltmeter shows value=10 unit=V
